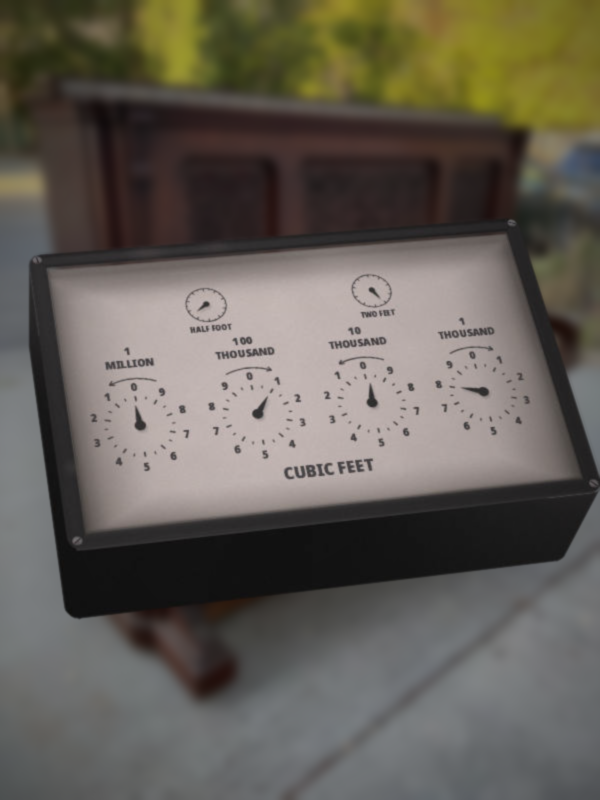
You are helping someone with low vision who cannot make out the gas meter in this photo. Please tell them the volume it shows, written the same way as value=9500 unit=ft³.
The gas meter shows value=9800 unit=ft³
